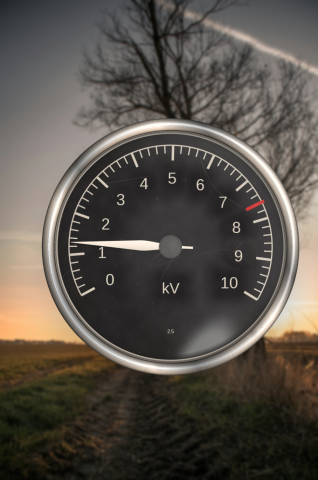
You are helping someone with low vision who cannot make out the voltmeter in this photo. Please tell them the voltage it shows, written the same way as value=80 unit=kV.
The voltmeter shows value=1.3 unit=kV
